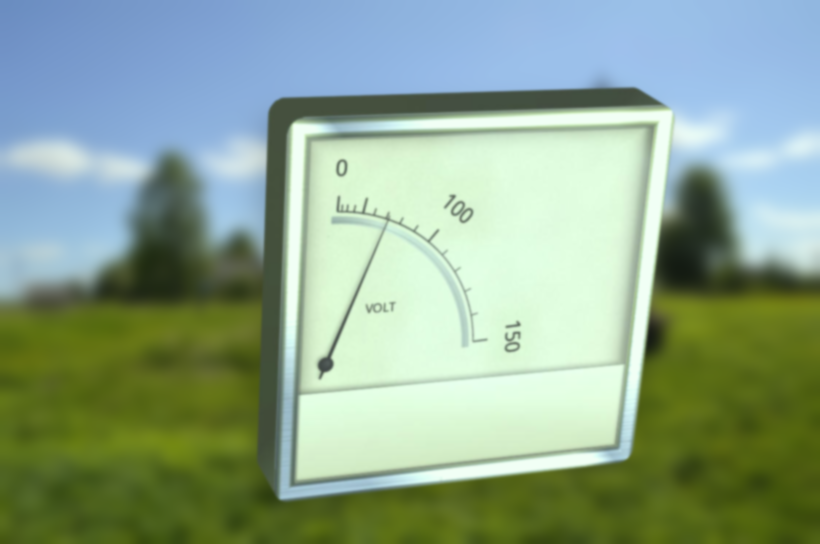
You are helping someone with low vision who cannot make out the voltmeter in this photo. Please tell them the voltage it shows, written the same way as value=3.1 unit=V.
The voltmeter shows value=70 unit=V
